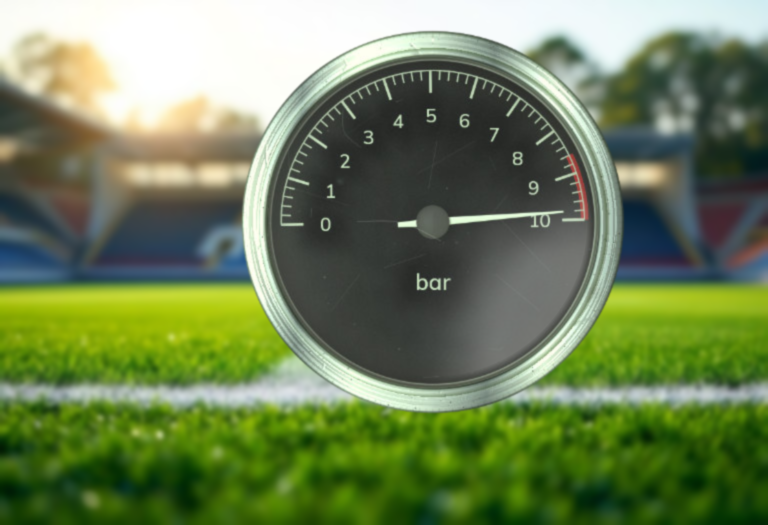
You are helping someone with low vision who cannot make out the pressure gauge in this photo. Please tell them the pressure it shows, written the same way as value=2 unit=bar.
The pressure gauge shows value=9.8 unit=bar
